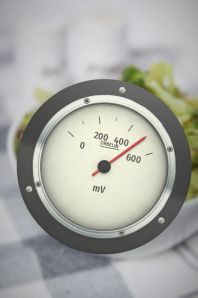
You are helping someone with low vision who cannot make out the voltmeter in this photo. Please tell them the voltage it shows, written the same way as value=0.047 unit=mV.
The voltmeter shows value=500 unit=mV
